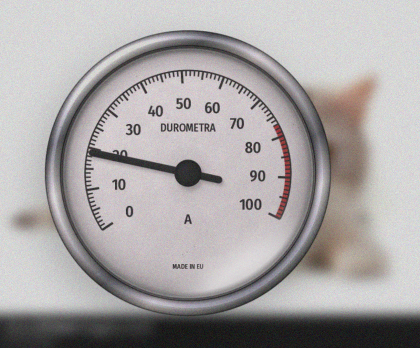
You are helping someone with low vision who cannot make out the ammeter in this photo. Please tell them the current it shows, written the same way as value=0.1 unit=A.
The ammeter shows value=19 unit=A
